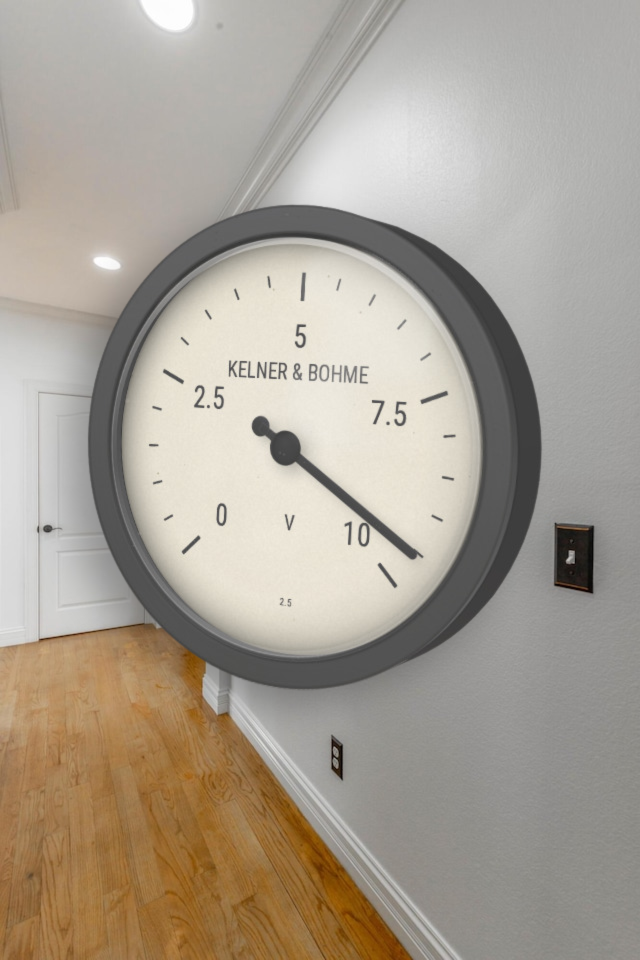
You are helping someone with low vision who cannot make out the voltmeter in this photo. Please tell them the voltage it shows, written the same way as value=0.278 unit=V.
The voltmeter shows value=9.5 unit=V
